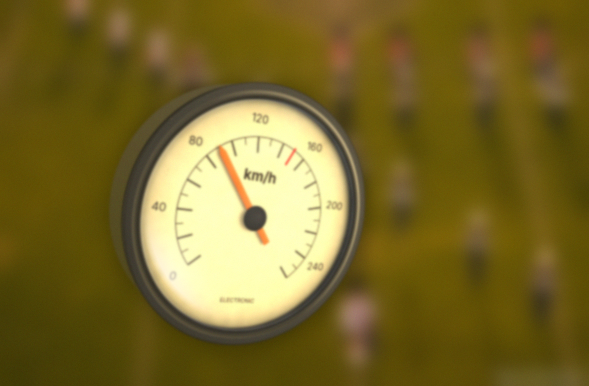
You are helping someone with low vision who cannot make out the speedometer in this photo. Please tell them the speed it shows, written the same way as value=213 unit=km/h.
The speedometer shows value=90 unit=km/h
